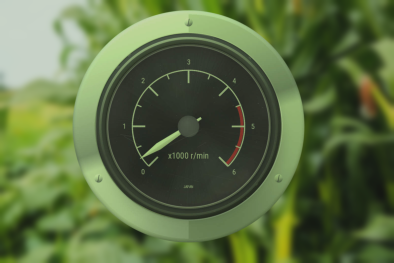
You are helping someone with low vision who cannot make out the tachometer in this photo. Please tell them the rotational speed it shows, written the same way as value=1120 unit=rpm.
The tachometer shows value=250 unit=rpm
